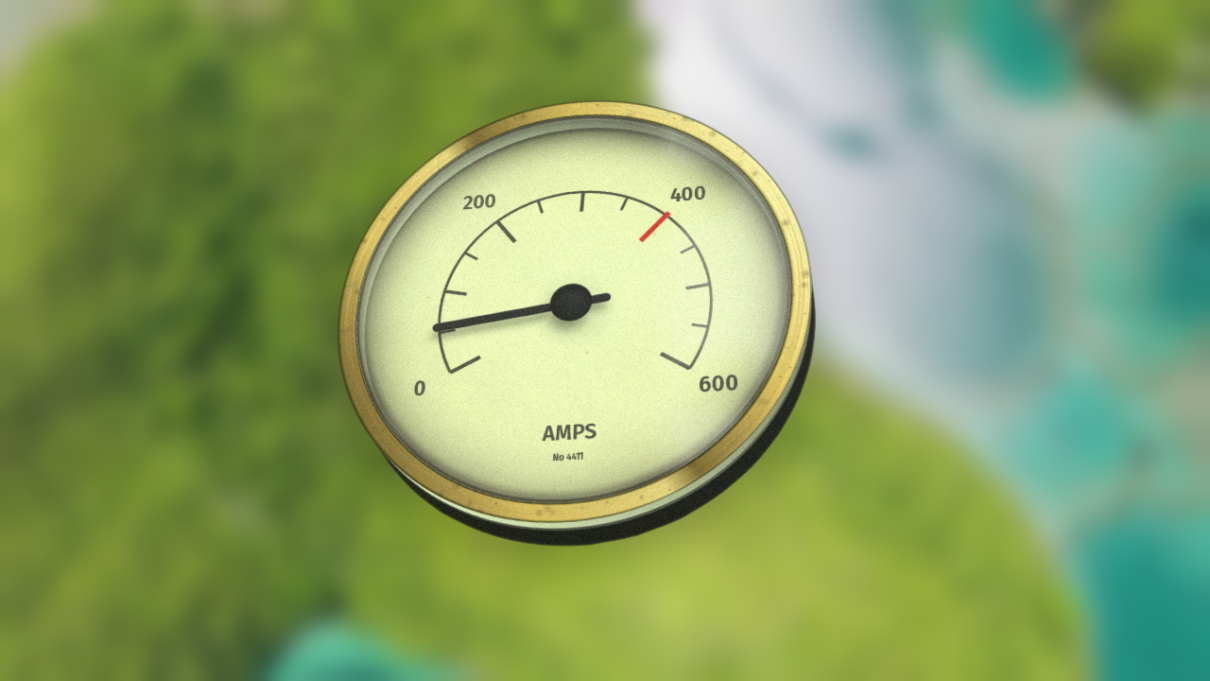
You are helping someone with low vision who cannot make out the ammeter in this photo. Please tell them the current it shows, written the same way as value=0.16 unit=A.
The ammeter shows value=50 unit=A
